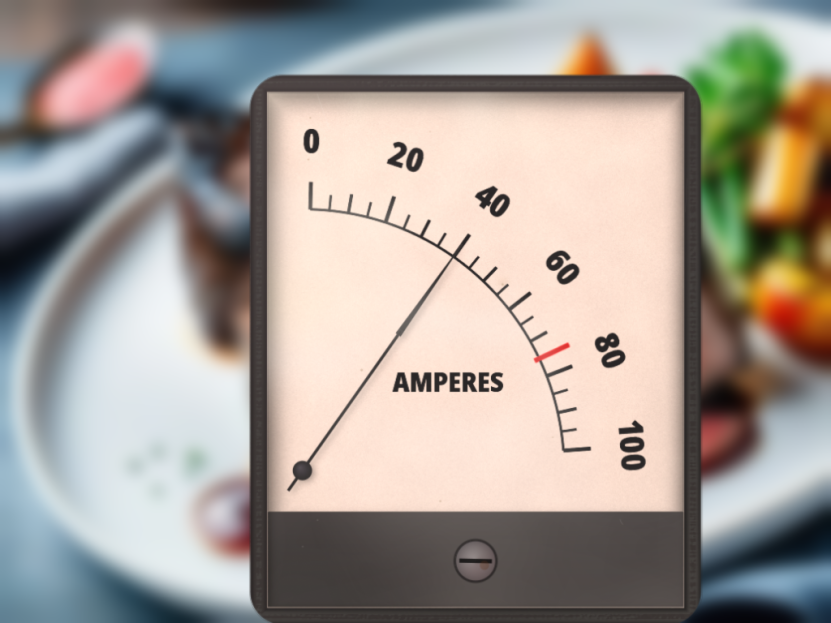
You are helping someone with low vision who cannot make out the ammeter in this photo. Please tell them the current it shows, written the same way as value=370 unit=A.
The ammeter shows value=40 unit=A
